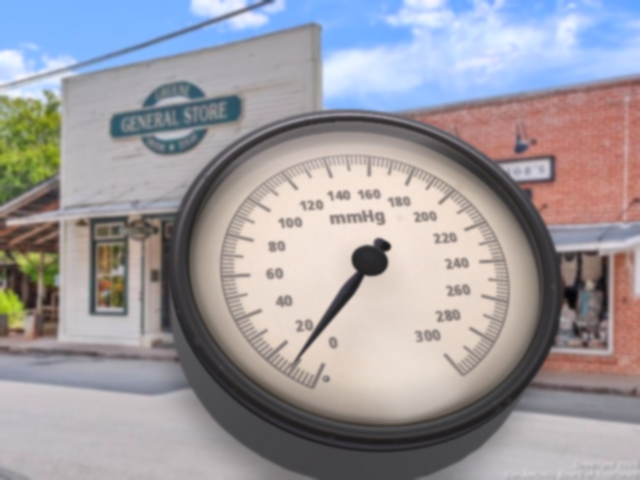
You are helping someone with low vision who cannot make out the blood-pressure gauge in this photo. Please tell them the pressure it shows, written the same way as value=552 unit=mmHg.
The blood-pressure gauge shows value=10 unit=mmHg
